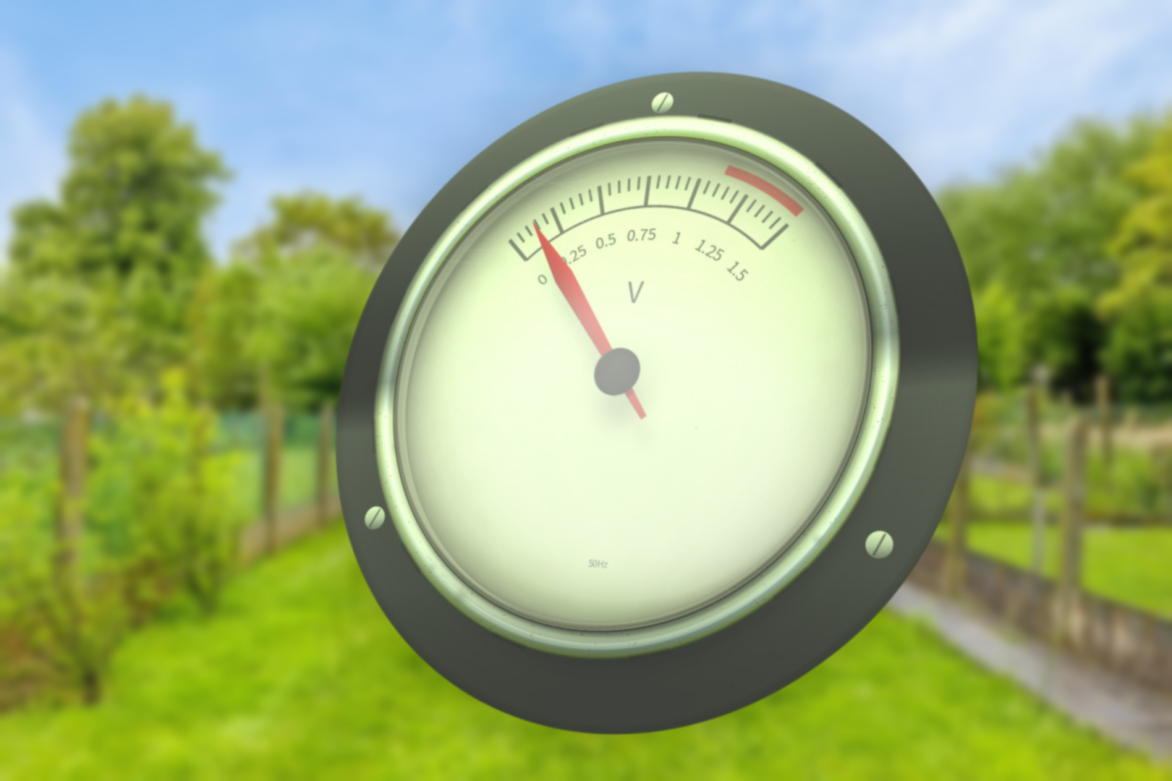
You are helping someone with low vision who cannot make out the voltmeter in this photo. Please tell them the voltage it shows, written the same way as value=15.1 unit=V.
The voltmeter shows value=0.15 unit=V
